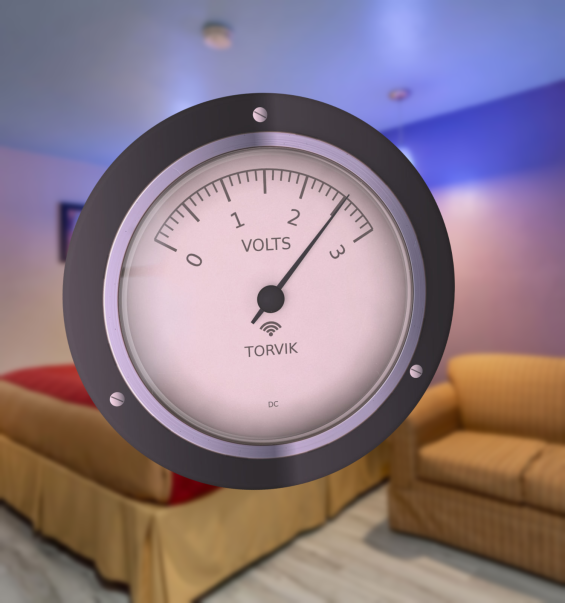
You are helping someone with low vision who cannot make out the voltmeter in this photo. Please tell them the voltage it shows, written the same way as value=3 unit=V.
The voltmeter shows value=2.5 unit=V
